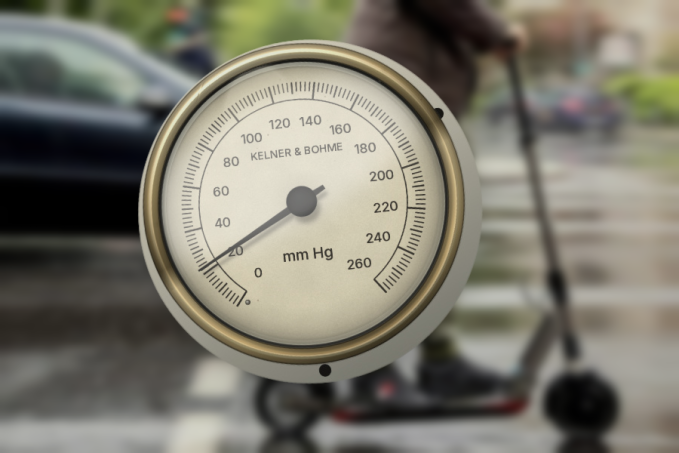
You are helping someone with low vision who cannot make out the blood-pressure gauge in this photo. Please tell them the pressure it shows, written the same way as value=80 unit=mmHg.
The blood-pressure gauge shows value=22 unit=mmHg
